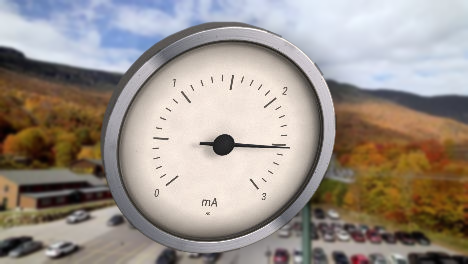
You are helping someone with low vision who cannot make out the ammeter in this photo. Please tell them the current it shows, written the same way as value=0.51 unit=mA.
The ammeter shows value=2.5 unit=mA
